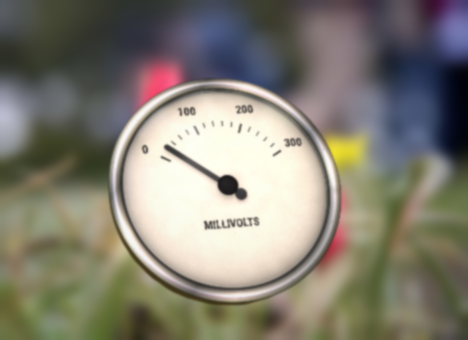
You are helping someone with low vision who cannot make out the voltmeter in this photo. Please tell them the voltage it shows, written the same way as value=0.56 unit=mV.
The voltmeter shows value=20 unit=mV
